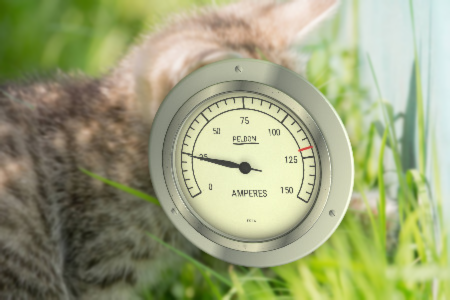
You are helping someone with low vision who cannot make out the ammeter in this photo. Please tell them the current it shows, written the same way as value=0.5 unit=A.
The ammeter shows value=25 unit=A
